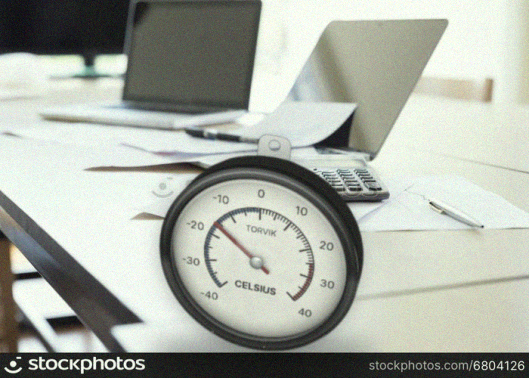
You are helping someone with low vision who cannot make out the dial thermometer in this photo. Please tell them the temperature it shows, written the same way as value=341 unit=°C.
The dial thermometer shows value=-15 unit=°C
